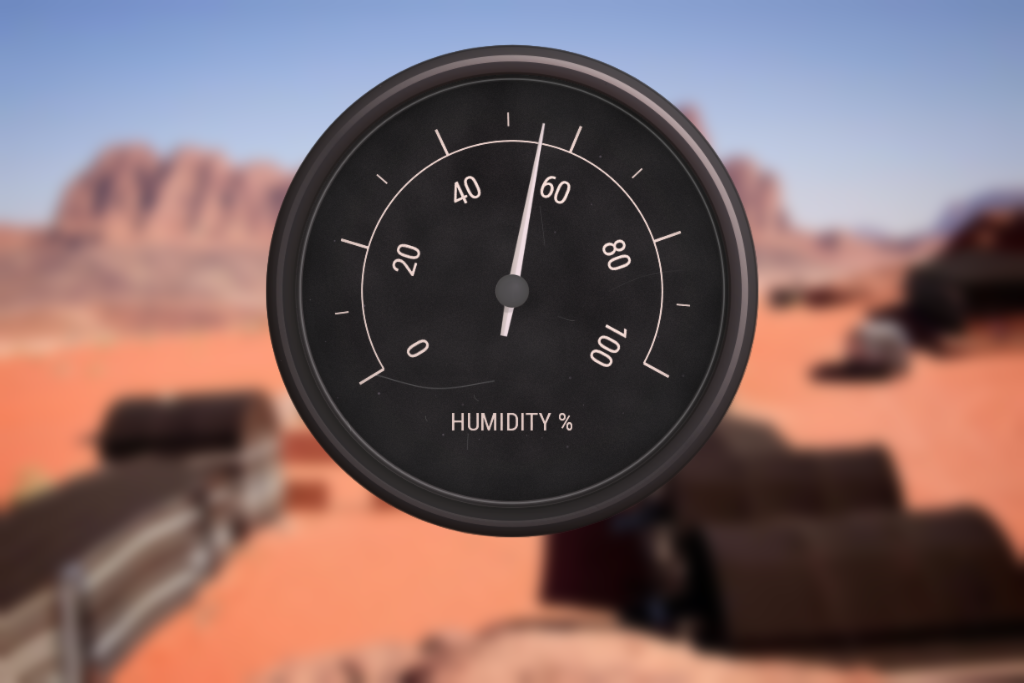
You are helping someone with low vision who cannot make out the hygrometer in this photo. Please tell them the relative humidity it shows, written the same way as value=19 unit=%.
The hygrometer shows value=55 unit=%
